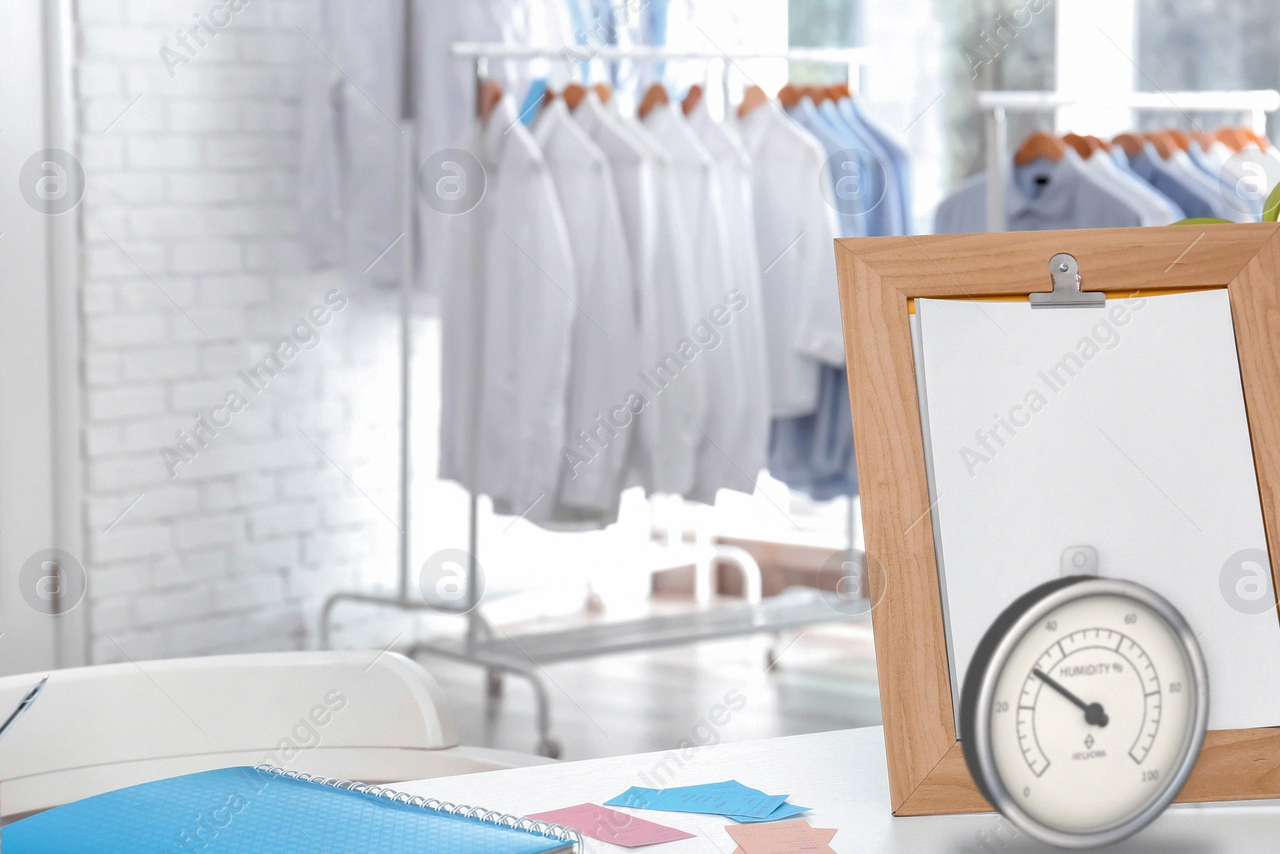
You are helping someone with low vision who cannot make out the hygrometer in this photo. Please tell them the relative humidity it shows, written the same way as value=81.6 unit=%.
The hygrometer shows value=30 unit=%
